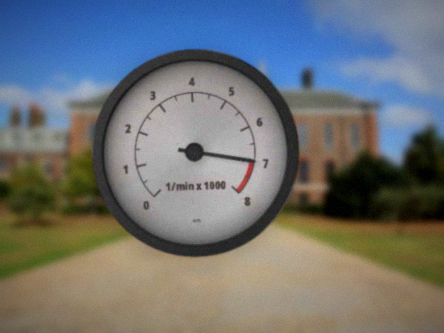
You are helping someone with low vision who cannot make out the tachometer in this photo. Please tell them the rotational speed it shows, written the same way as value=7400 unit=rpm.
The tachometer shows value=7000 unit=rpm
